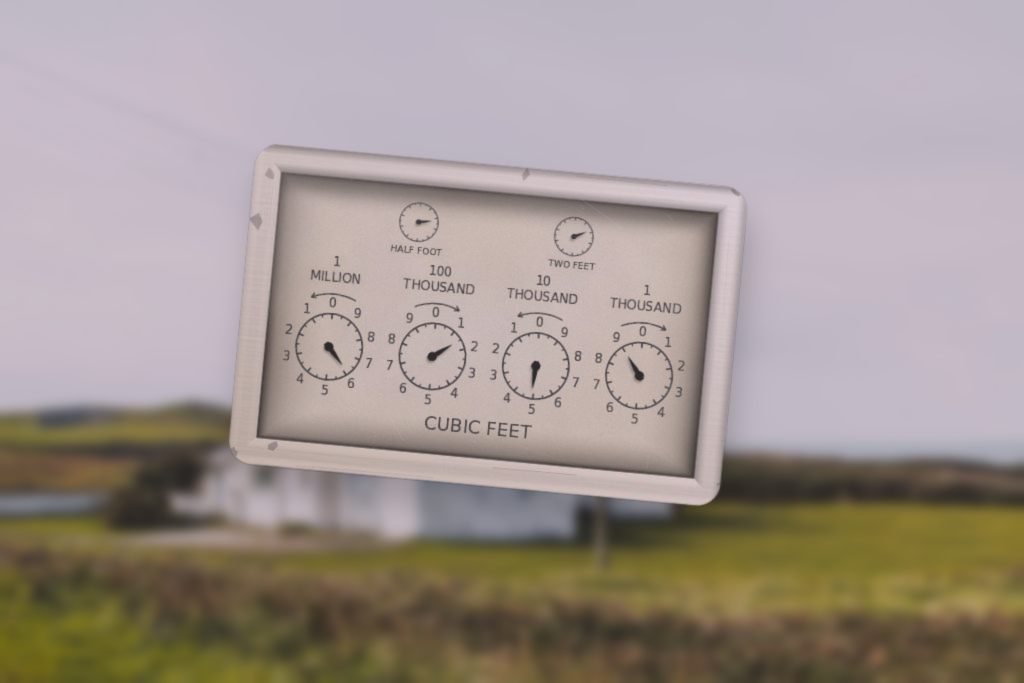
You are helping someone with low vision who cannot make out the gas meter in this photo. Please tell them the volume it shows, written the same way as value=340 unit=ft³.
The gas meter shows value=614900 unit=ft³
